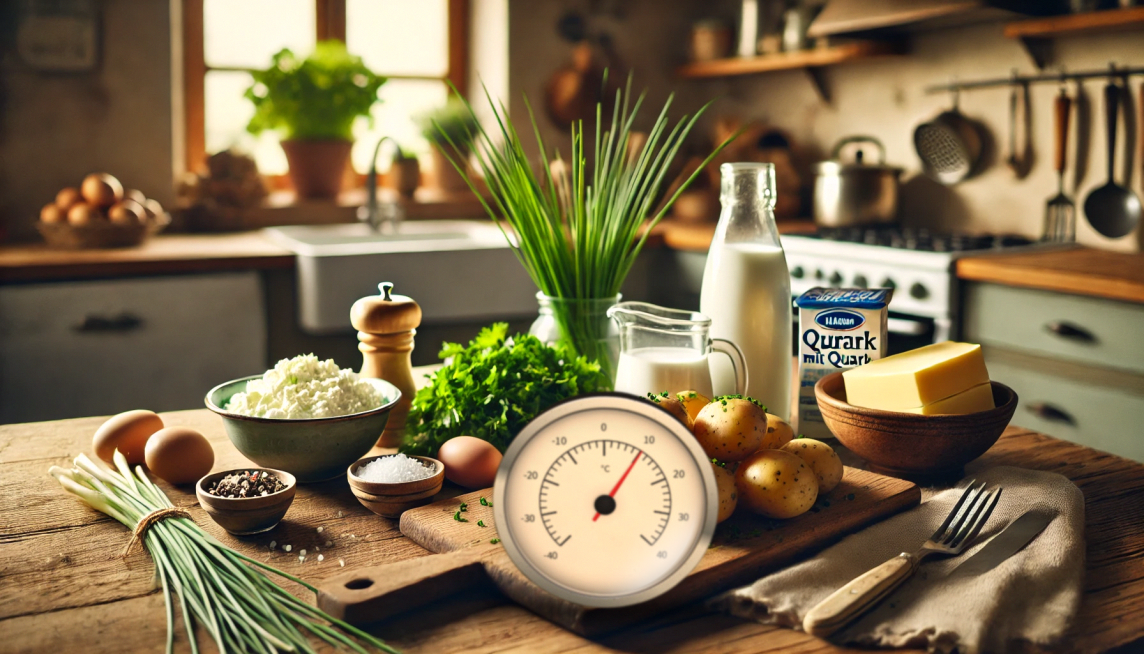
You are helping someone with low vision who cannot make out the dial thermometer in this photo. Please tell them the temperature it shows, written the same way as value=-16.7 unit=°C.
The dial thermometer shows value=10 unit=°C
